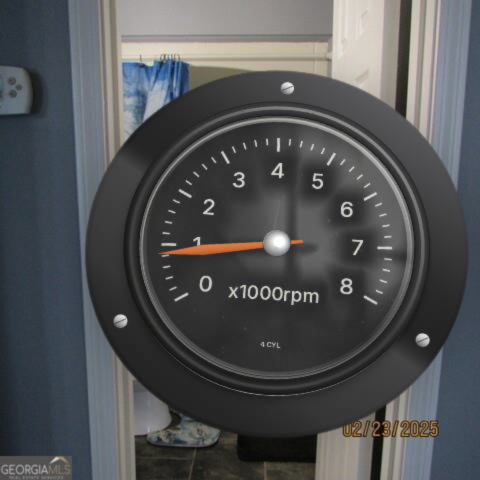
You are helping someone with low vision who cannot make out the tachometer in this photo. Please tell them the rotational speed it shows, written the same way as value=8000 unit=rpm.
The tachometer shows value=800 unit=rpm
